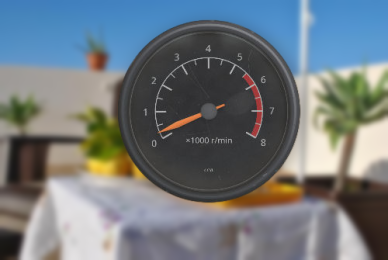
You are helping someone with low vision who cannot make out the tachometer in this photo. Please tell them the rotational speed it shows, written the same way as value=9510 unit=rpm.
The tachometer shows value=250 unit=rpm
